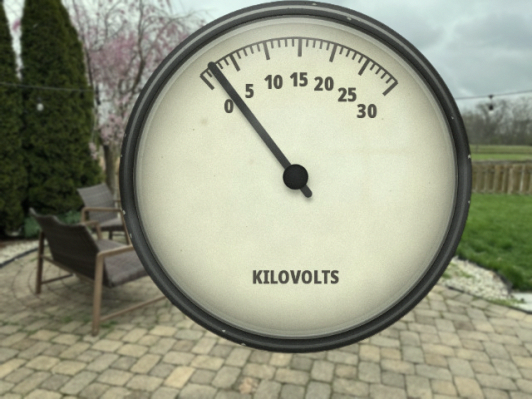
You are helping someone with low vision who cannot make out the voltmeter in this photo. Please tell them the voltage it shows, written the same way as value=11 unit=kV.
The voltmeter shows value=2 unit=kV
